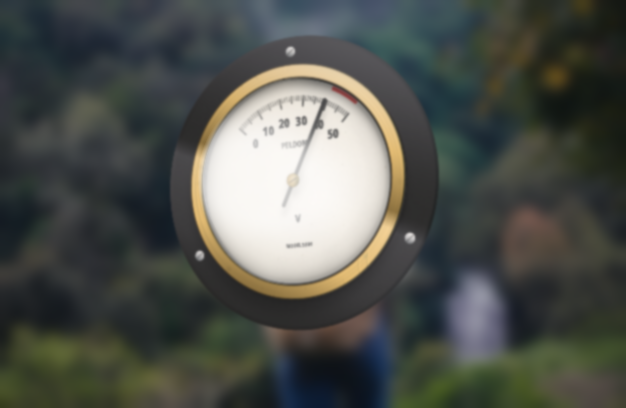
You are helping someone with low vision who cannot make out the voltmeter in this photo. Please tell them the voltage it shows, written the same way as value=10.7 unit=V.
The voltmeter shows value=40 unit=V
